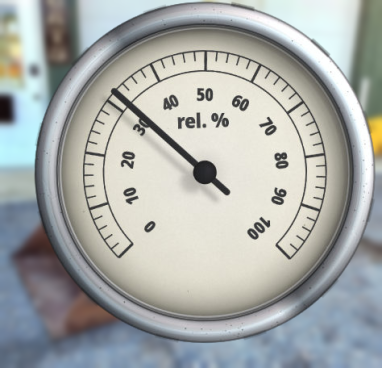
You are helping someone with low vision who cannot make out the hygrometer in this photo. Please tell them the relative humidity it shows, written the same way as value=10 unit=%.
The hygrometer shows value=32 unit=%
